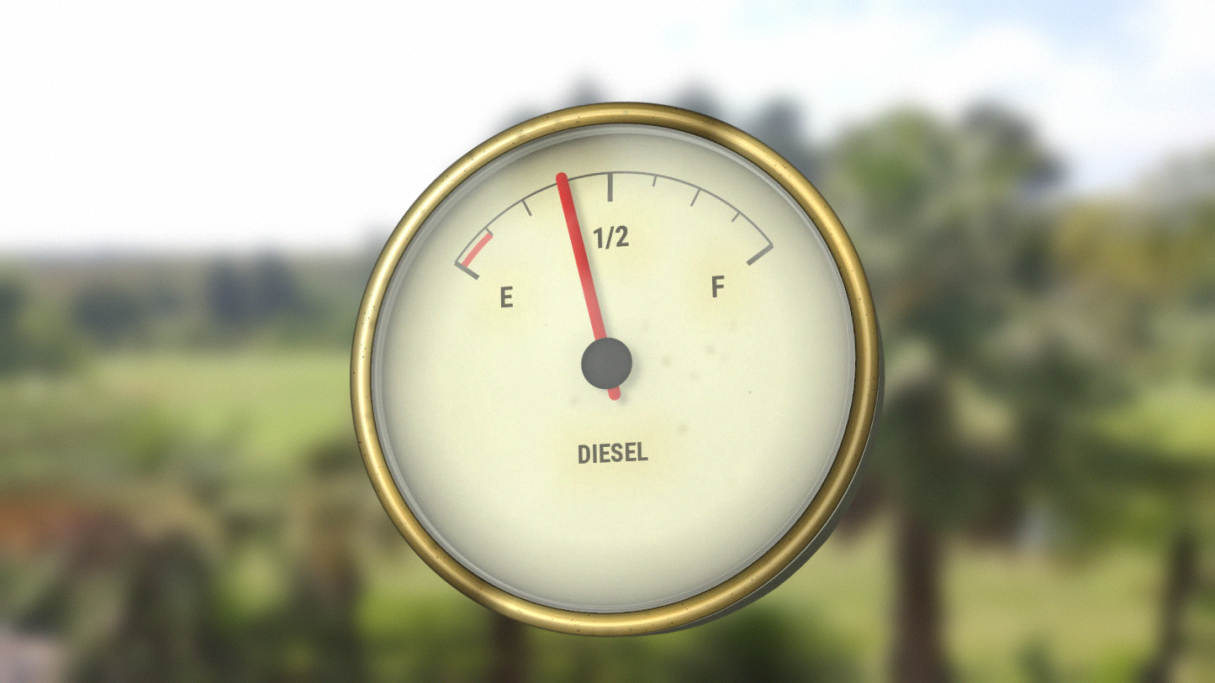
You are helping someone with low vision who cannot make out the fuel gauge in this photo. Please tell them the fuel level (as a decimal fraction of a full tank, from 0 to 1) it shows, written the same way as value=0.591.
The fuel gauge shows value=0.375
